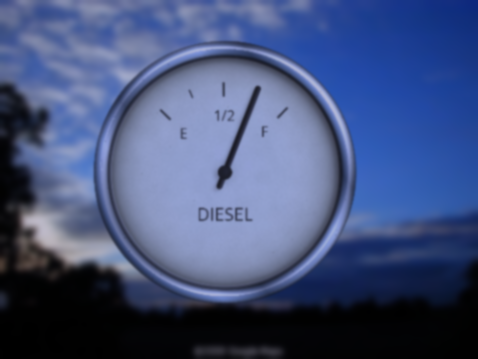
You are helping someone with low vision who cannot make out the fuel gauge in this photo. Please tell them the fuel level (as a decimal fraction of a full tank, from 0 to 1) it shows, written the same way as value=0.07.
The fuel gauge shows value=0.75
